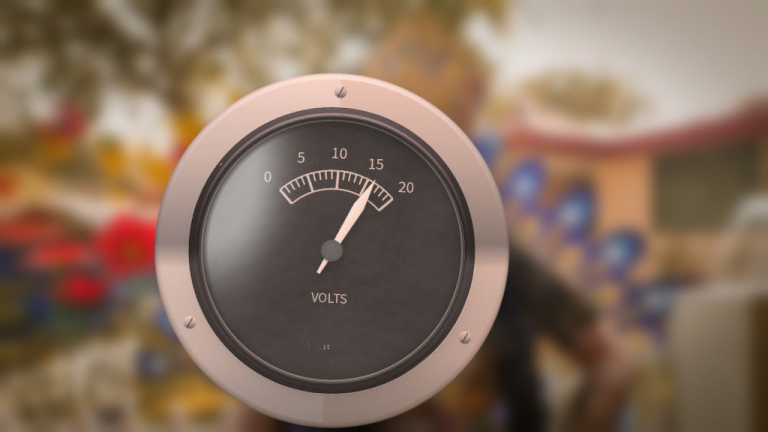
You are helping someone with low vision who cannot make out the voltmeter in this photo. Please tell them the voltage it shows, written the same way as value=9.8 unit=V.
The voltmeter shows value=16 unit=V
